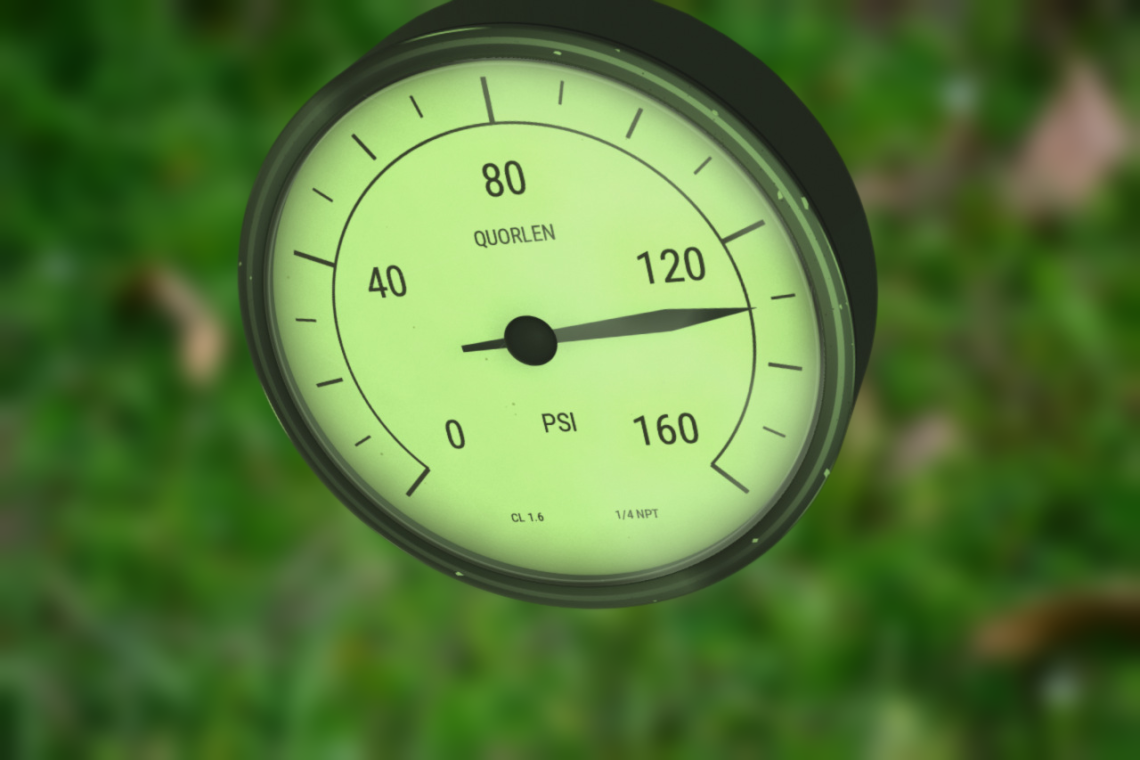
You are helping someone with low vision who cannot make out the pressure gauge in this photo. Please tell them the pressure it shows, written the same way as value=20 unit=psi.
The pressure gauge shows value=130 unit=psi
